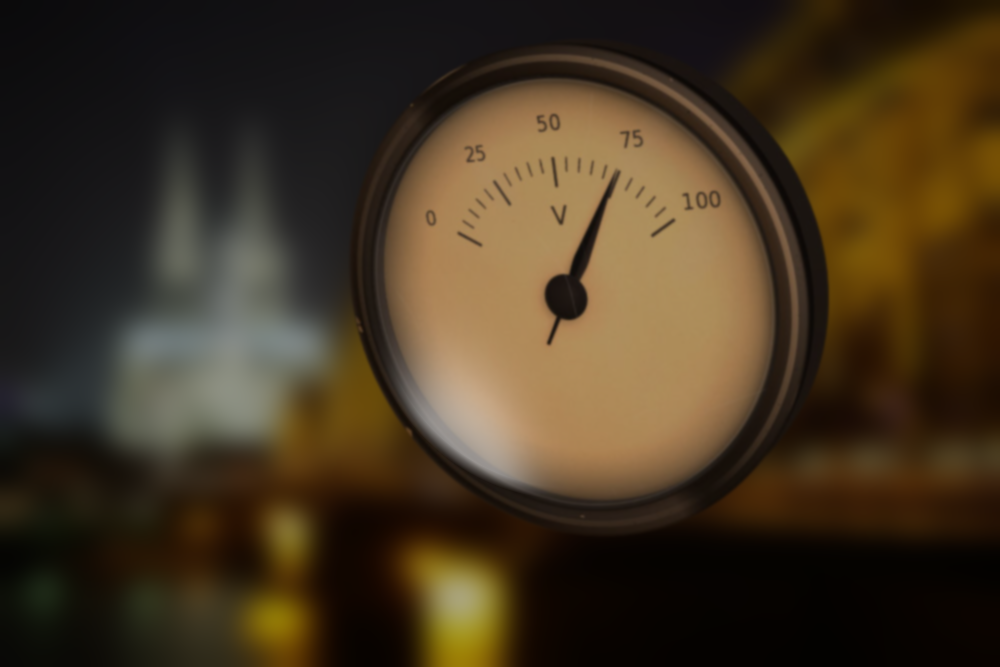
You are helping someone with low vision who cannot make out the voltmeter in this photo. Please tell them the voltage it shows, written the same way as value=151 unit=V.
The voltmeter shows value=75 unit=V
